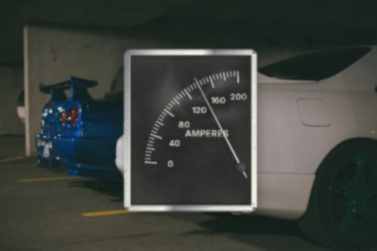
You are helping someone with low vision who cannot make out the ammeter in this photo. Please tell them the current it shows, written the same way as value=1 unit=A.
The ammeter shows value=140 unit=A
